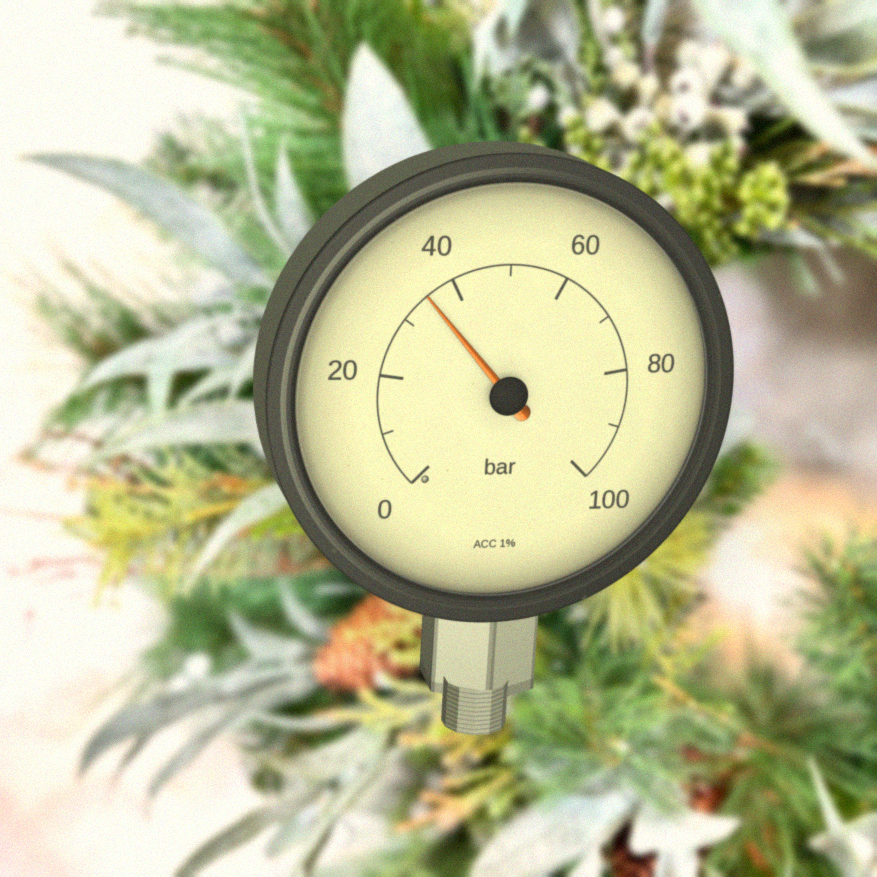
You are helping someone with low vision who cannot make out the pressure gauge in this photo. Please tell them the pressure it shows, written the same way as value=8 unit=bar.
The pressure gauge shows value=35 unit=bar
